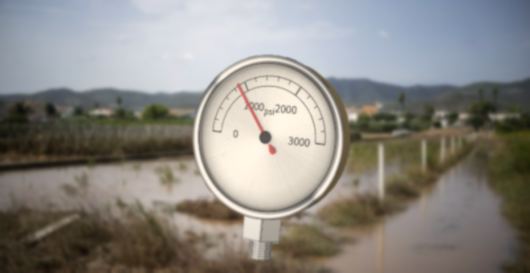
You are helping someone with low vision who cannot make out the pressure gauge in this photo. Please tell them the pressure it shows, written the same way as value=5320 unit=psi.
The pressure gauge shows value=900 unit=psi
